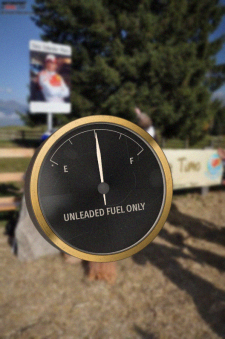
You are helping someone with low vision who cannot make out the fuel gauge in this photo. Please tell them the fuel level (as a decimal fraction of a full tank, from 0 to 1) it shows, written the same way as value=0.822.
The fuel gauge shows value=0.5
